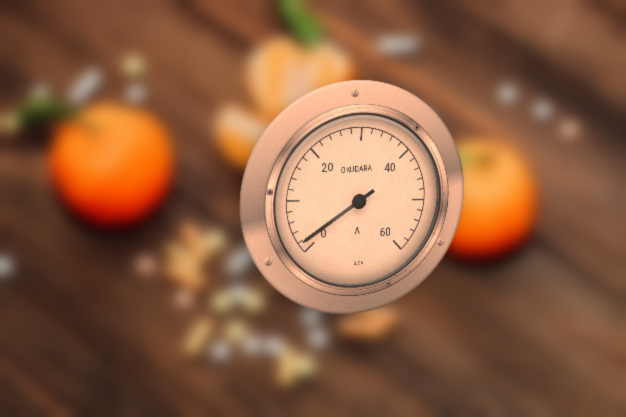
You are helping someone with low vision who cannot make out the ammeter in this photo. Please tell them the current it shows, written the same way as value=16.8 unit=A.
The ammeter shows value=2 unit=A
